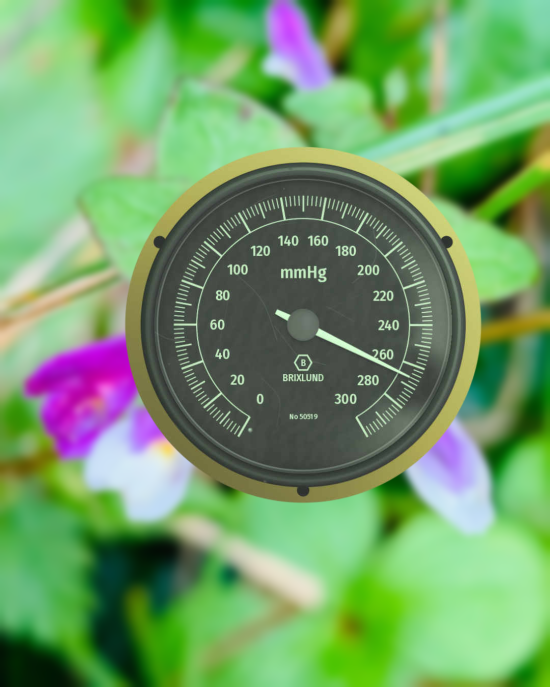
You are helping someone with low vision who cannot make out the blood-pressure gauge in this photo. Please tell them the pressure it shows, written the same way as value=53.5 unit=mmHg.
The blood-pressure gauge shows value=266 unit=mmHg
